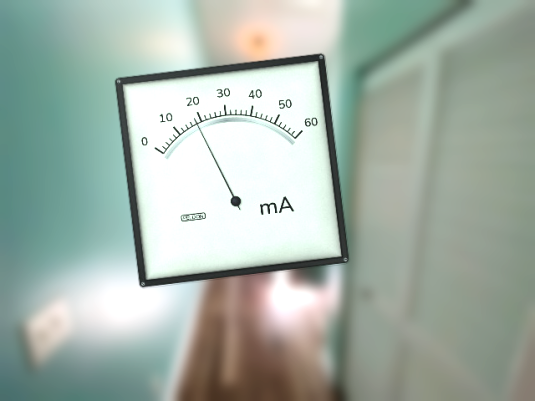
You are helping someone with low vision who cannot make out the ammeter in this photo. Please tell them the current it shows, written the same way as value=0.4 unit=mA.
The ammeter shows value=18 unit=mA
